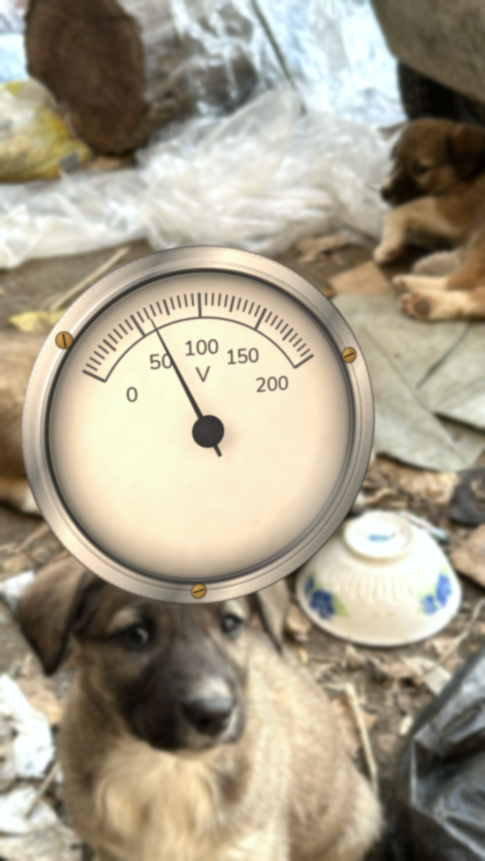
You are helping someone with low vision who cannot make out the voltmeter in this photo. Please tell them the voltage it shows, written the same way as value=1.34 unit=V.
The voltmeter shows value=60 unit=V
